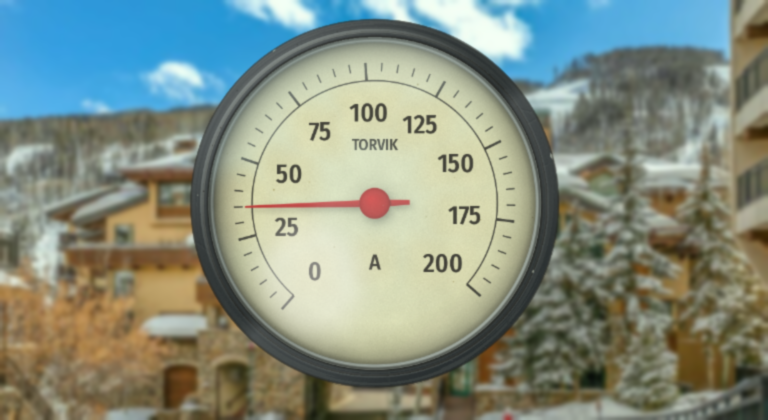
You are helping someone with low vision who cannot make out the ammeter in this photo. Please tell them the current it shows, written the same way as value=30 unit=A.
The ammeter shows value=35 unit=A
